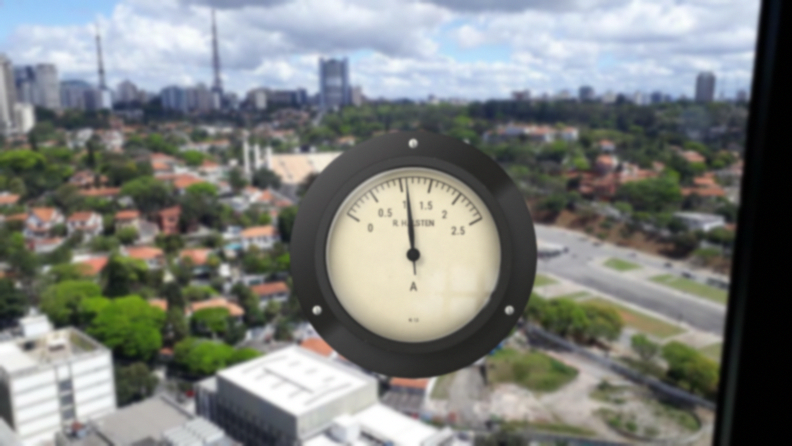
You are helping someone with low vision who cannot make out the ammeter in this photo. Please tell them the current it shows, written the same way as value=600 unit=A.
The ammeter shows value=1.1 unit=A
